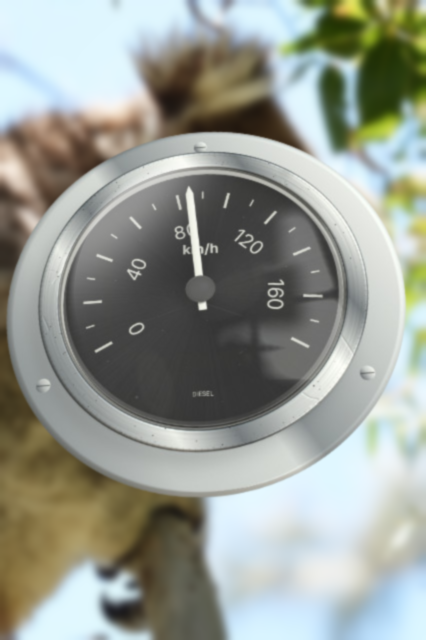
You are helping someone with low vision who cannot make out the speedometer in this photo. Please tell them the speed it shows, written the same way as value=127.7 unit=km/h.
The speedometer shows value=85 unit=km/h
